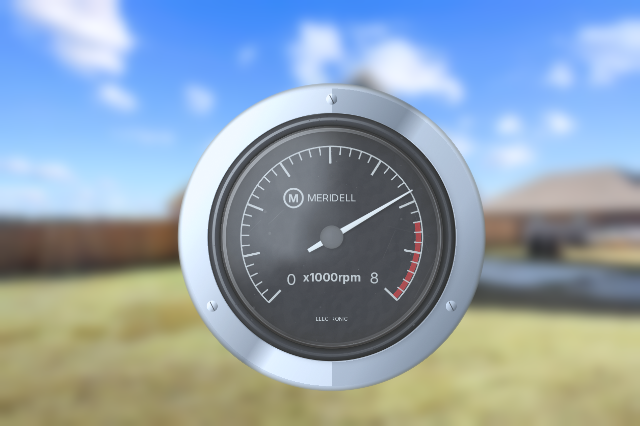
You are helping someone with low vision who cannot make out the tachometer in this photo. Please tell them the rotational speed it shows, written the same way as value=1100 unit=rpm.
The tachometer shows value=5800 unit=rpm
